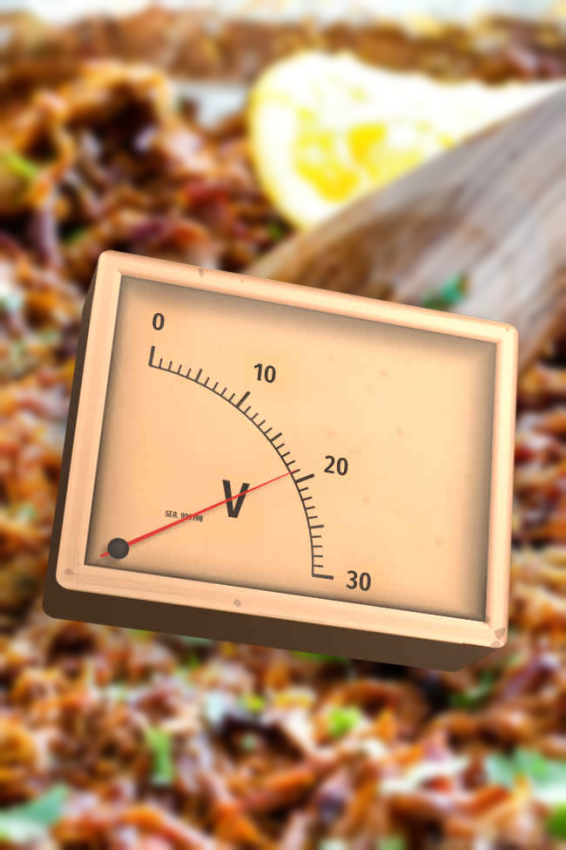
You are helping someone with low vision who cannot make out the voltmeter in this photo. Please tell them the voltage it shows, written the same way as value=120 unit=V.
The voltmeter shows value=19 unit=V
